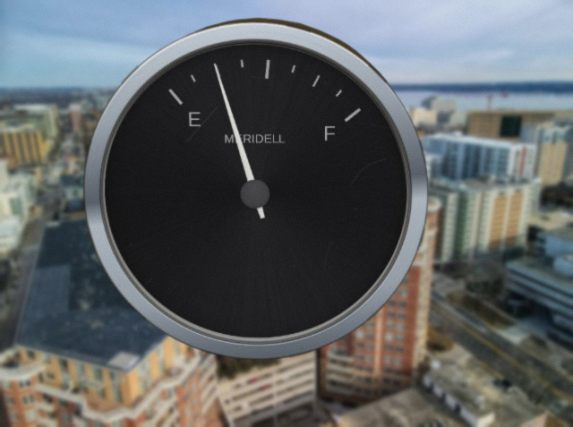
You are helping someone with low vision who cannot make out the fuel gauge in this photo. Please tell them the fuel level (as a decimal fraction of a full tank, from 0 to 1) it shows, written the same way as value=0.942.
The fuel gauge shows value=0.25
